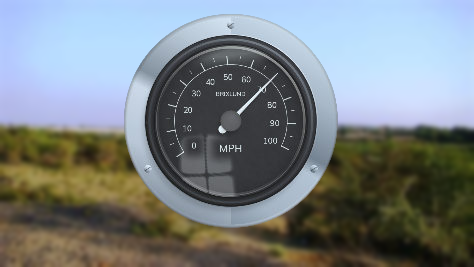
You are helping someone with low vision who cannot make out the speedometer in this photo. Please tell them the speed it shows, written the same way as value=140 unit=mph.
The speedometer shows value=70 unit=mph
